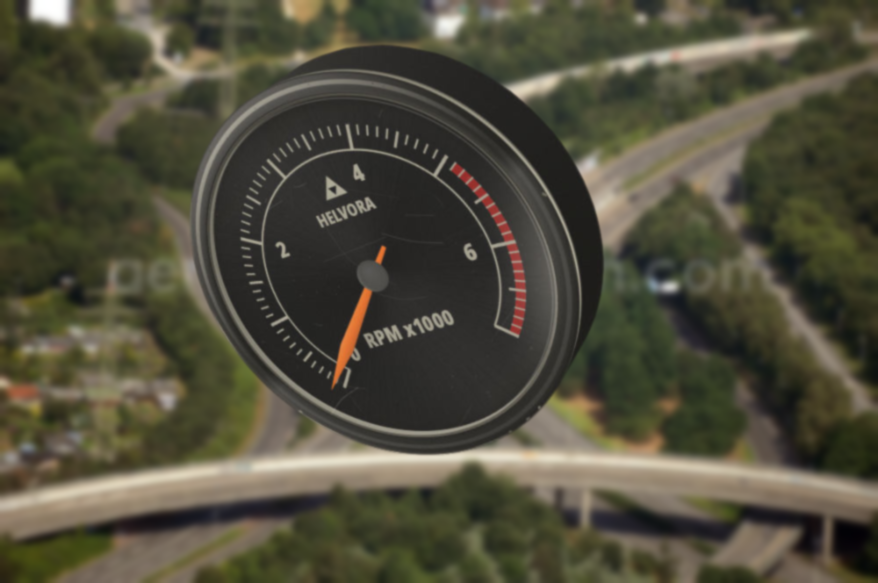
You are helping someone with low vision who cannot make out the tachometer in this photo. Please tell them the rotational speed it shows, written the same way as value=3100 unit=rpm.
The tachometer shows value=100 unit=rpm
